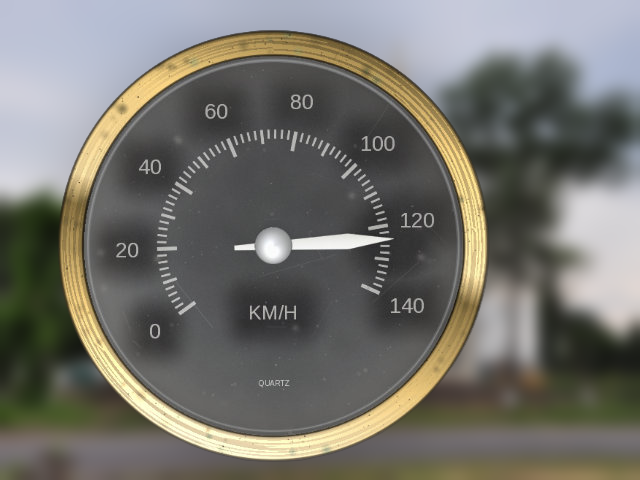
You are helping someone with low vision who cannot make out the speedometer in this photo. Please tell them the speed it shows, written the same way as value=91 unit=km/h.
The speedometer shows value=124 unit=km/h
